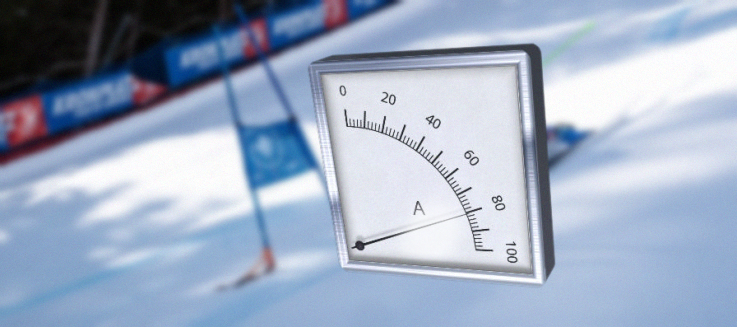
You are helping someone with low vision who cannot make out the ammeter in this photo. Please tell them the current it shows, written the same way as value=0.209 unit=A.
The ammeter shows value=80 unit=A
